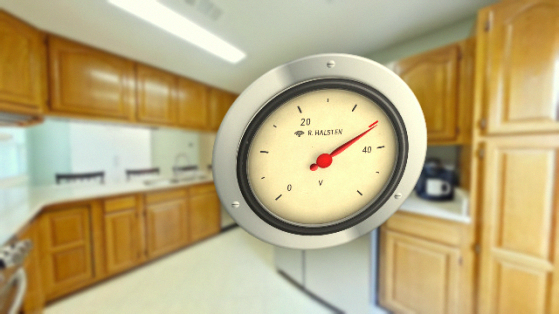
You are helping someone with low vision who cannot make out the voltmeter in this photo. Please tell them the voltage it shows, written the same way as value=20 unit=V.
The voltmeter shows value=35 unit=V
